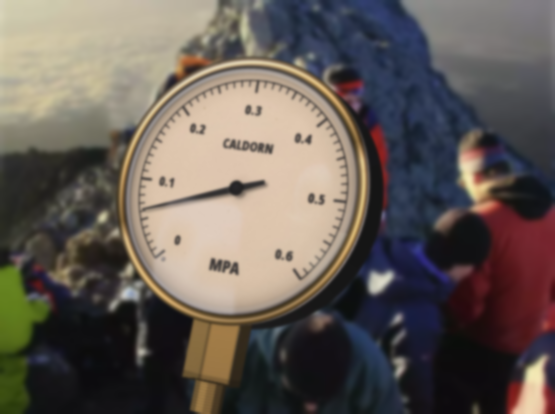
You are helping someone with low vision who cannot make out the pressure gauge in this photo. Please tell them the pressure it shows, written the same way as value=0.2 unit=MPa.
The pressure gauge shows value=0.06 unit=MPa
